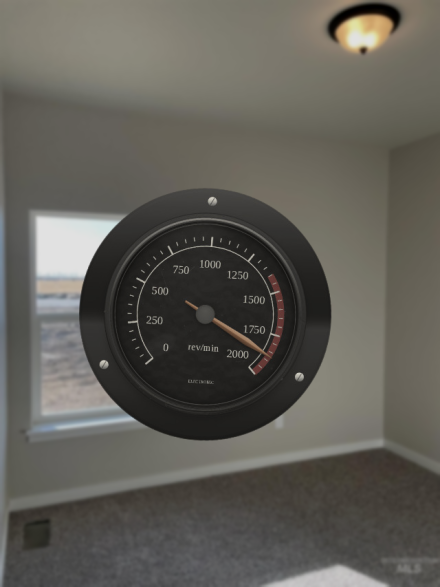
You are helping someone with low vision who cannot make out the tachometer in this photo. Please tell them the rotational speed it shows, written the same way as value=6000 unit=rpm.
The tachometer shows value=1875 unit=rpm
